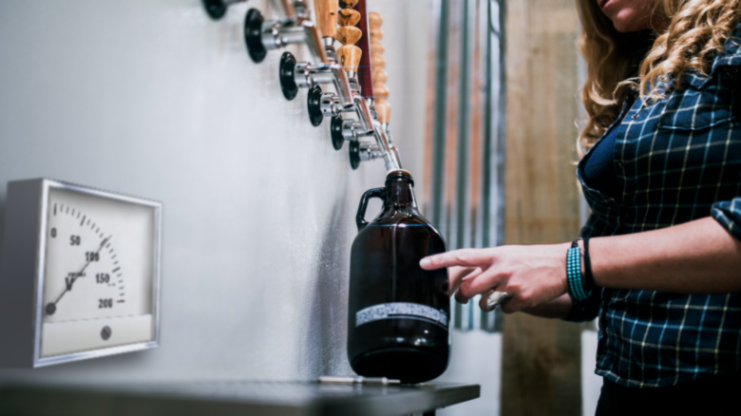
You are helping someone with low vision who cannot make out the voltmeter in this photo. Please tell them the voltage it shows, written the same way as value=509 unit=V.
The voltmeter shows value=100 unit=V
